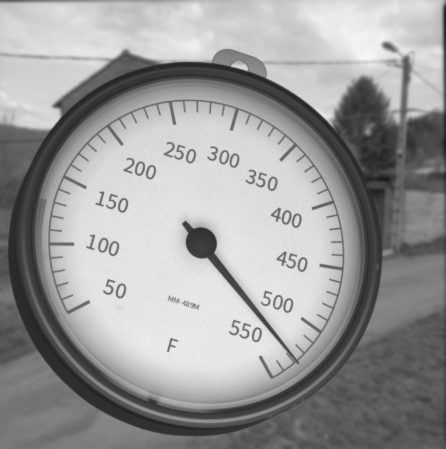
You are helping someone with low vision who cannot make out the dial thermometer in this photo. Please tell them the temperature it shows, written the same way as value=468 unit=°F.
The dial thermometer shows value=530 unit=°F
